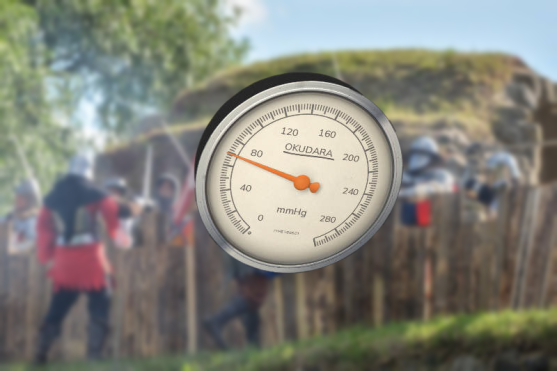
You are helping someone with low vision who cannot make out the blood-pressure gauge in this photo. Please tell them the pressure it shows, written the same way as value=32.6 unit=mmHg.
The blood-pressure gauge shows value=70 unit=mmHg
